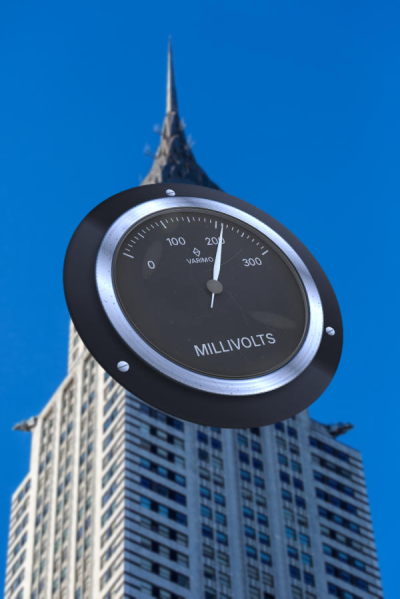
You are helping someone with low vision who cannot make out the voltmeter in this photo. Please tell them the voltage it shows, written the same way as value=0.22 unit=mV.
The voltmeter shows value=210 unit=mV
